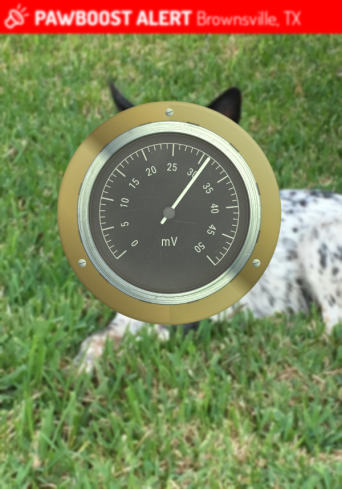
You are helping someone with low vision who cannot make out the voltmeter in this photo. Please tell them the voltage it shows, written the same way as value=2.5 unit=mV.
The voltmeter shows value=31 unit=mV
